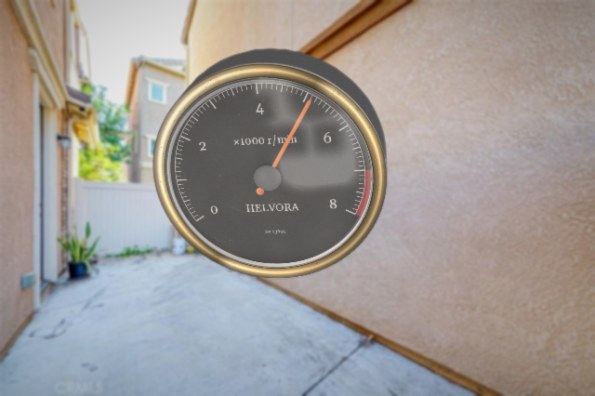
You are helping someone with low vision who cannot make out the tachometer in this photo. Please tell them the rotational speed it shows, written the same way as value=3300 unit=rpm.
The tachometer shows value=5100 unit=rpm
